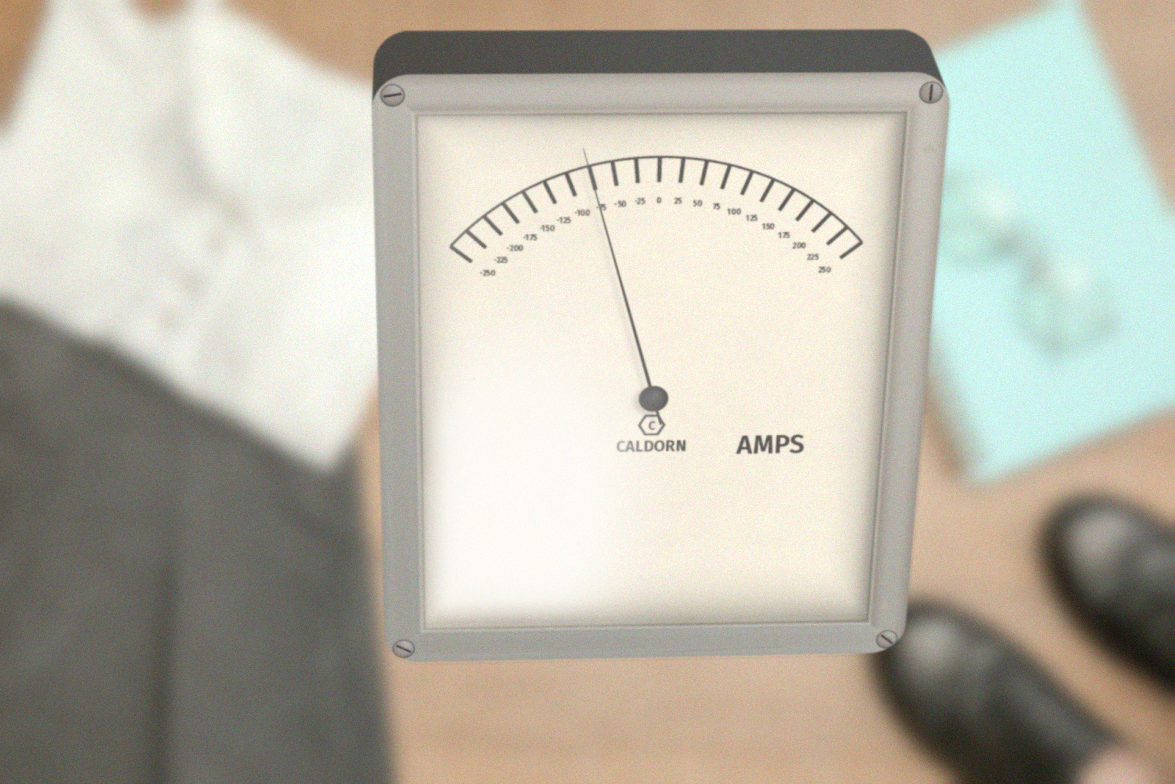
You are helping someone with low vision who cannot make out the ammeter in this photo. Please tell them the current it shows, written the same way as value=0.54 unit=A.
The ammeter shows value=-75 unit=A
